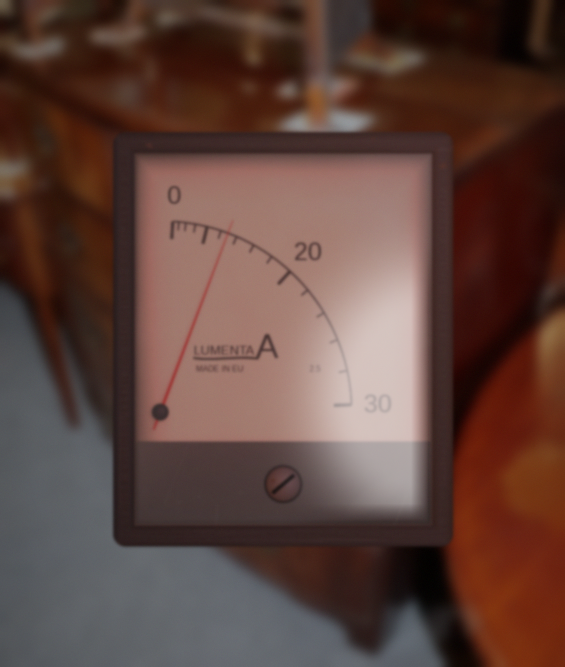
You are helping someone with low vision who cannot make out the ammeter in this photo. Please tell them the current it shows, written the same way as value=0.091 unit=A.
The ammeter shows value=13 unit=A
